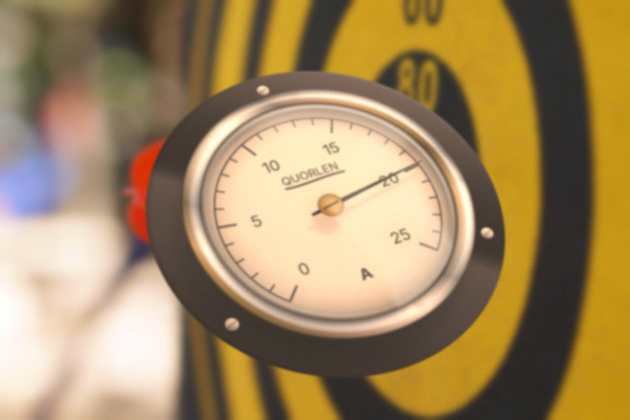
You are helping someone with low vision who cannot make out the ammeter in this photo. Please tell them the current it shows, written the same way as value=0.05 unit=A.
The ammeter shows value=20 unit=A
